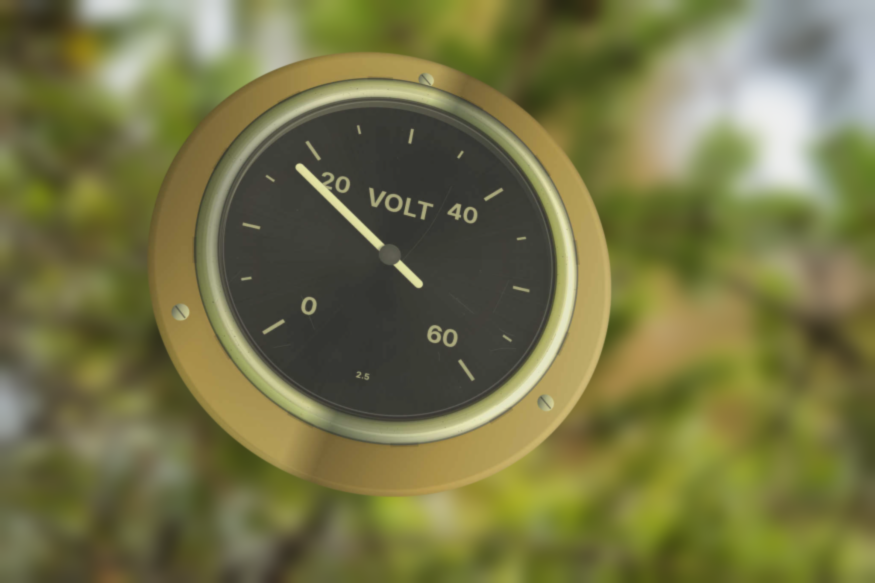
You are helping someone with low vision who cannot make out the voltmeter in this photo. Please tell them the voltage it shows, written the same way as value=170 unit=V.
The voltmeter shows value=17.5 unit=V
